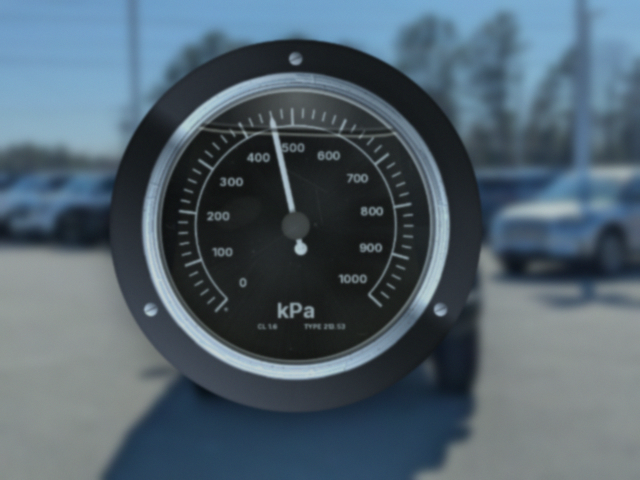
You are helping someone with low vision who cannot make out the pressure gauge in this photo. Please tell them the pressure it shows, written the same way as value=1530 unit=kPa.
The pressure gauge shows value=460 unit=kPa
